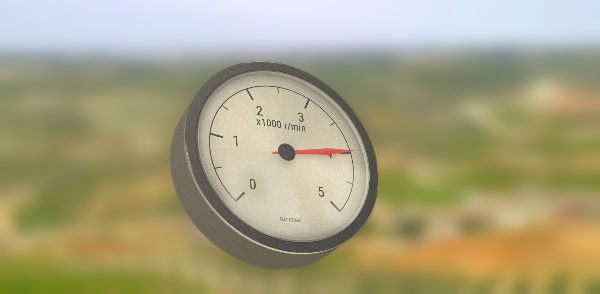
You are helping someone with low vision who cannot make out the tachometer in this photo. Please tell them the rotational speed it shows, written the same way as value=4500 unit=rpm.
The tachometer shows value=4000 unit=rpm
